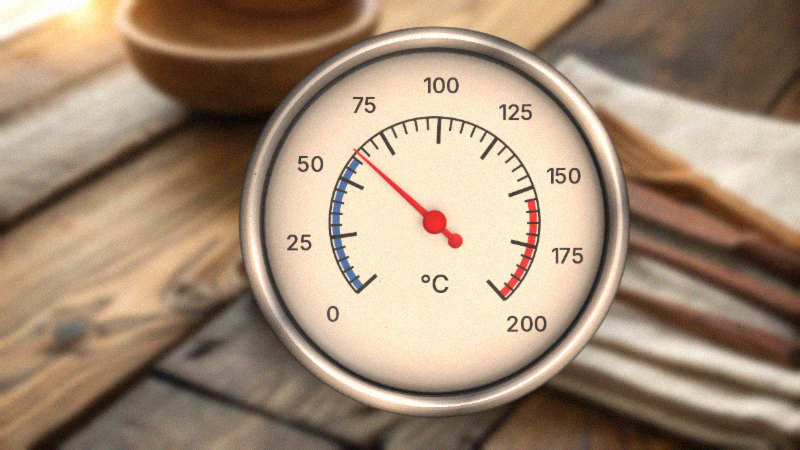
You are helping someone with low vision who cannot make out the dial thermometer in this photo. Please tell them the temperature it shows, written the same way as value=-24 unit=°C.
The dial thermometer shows value=62.5 unit=°C
